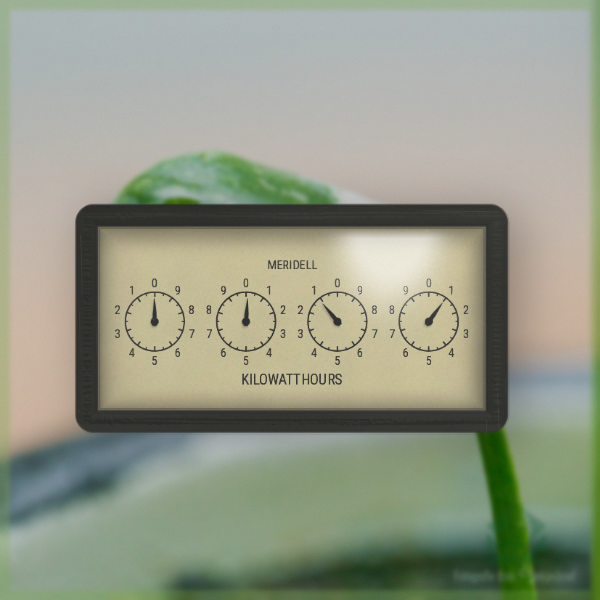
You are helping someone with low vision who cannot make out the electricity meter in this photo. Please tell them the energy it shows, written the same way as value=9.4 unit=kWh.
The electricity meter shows value=11 unit=kWh
